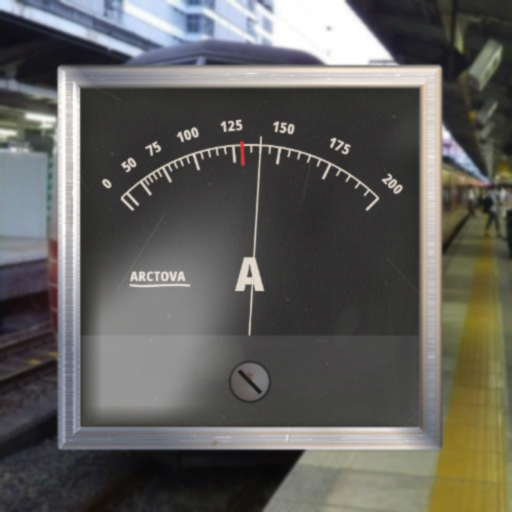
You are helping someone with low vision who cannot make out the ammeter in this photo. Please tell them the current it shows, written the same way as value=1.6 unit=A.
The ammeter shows value=140 unit=A
